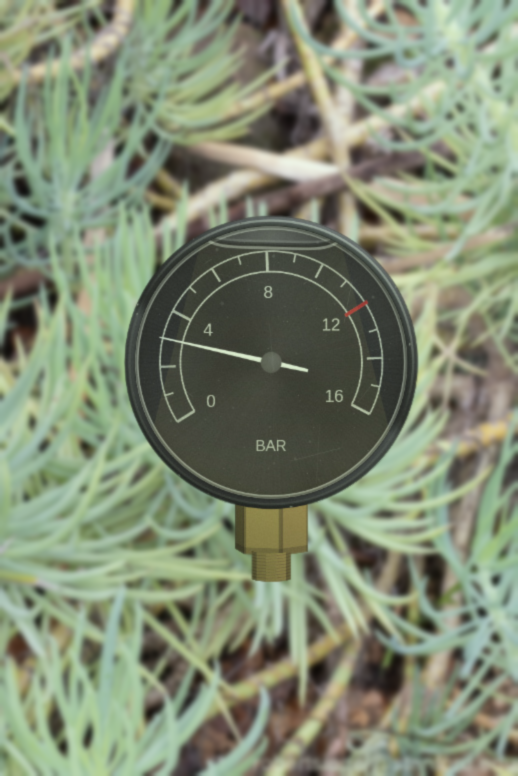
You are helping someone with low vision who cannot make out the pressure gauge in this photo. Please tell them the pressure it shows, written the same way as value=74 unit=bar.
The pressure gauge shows value=3 unit=bar
